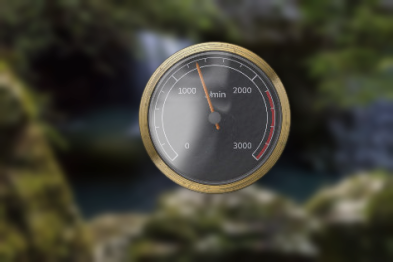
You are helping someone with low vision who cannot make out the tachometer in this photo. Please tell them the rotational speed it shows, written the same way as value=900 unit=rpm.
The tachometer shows value=1300 unit=rpm
